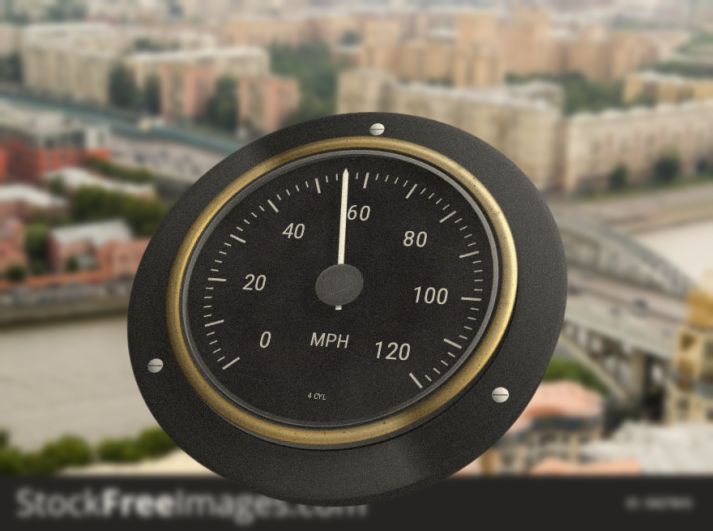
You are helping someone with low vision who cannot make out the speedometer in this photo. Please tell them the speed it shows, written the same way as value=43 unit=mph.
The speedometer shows value=56 unit=mph
